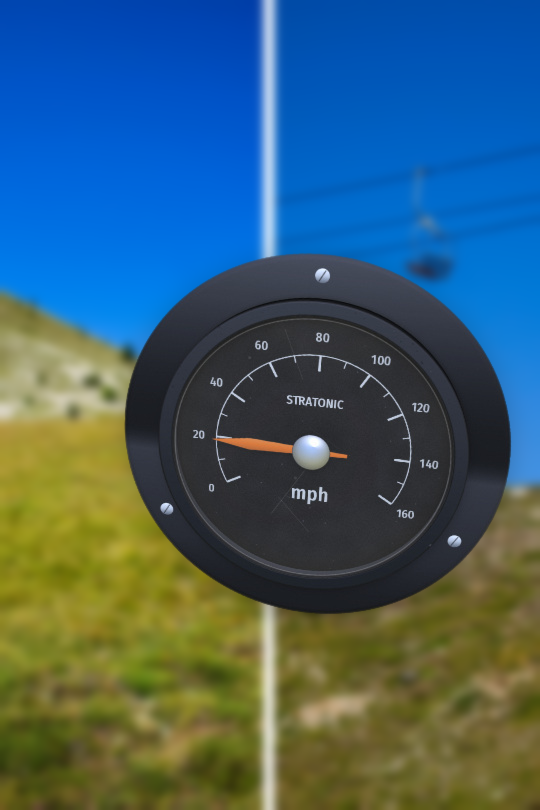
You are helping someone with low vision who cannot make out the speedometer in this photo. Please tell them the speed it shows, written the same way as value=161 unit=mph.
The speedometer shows value=20 unit=mph
